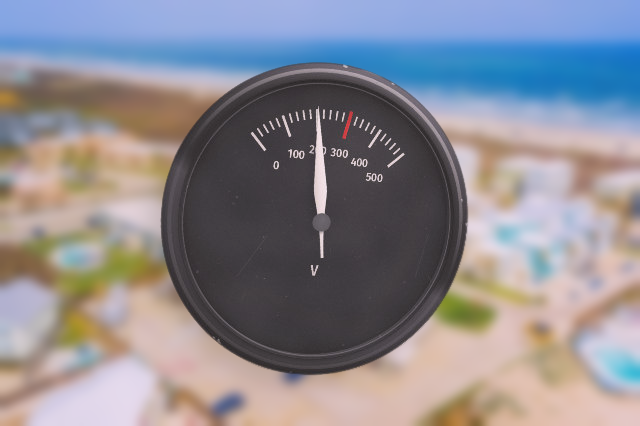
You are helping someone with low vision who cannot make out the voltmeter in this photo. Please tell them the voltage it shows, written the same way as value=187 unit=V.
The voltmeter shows value=200 unit=V
